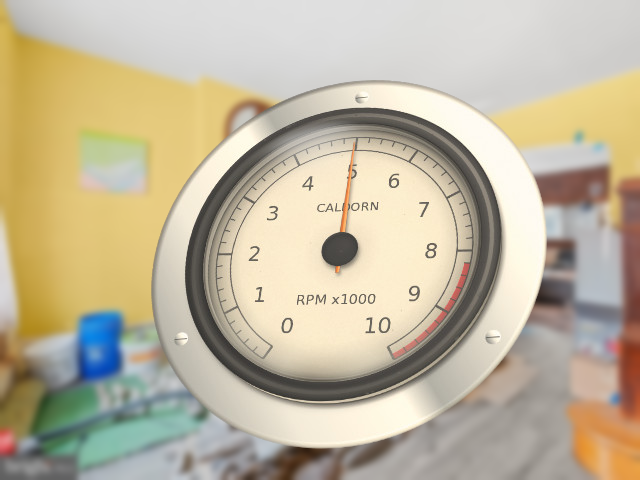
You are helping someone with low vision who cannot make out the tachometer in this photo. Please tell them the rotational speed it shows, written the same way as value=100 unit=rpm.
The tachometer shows value=5000 unit=rpm
